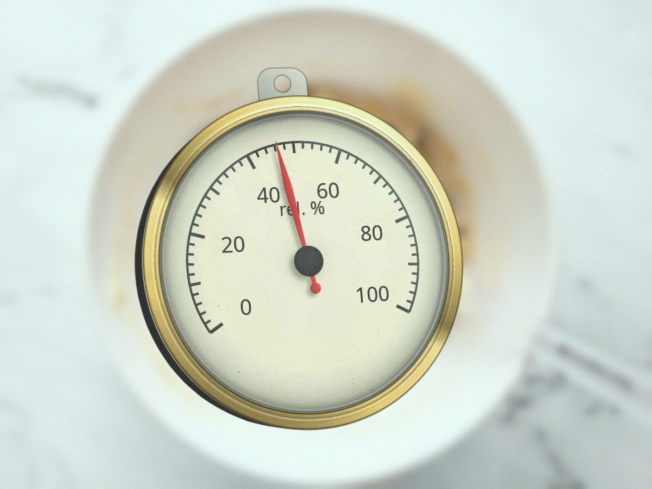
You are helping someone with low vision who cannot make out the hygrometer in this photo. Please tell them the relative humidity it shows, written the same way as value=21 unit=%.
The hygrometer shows value=46 unit=%
